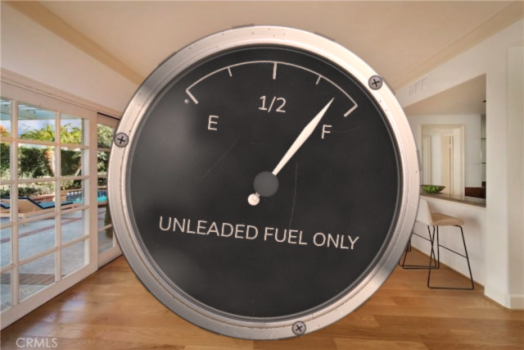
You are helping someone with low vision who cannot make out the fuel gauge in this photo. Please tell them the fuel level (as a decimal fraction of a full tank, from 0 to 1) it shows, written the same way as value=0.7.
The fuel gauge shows value=0.875
